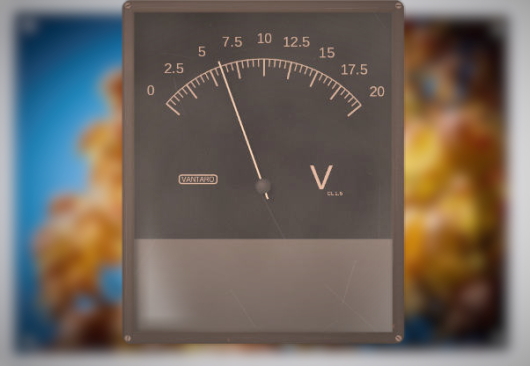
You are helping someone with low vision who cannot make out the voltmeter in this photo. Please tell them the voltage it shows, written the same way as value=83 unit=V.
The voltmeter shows value=6 unit=V
